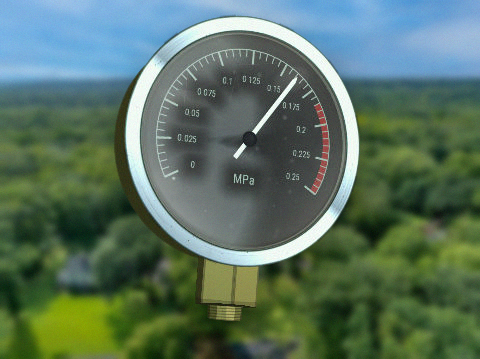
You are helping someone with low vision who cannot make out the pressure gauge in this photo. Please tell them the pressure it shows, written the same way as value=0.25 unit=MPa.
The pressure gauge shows value=0.16 unit=MPa
